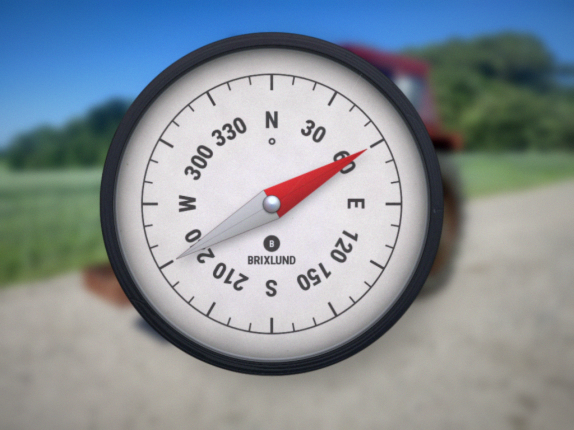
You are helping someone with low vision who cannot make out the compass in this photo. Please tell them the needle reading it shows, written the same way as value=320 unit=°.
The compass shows value=60 unit=°
